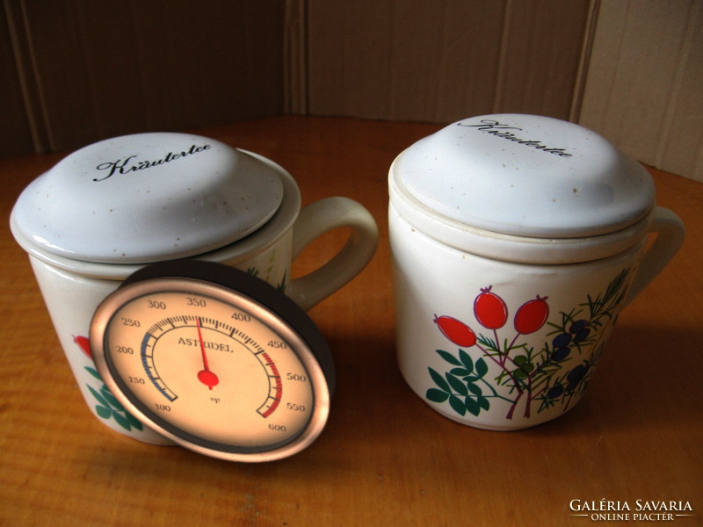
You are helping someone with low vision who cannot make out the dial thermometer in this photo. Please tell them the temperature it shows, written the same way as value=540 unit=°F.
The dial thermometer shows value=350 unit=°F
